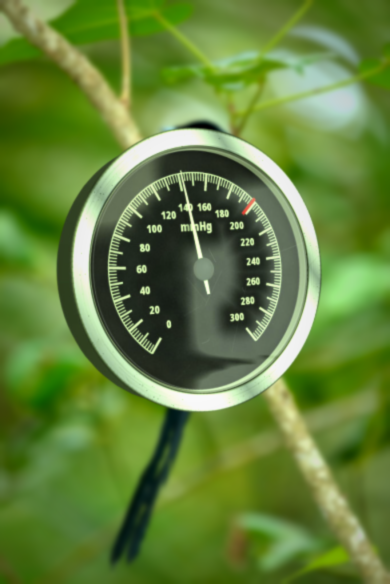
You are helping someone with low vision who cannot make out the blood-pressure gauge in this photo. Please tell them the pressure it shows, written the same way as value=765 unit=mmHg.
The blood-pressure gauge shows value=140 unit=mmHg
